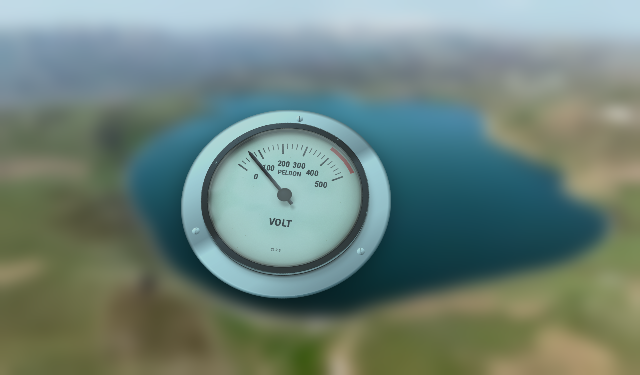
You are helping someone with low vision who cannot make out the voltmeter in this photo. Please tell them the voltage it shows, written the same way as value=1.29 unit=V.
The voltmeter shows value=60 unit=V
